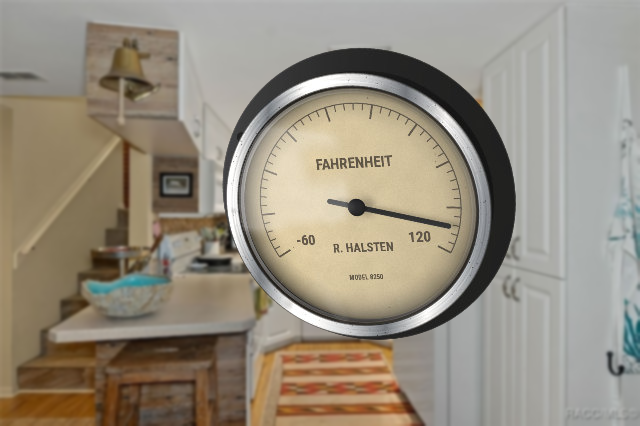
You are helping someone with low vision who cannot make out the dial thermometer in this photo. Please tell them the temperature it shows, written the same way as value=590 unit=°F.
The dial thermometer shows value=108 unit=°F
